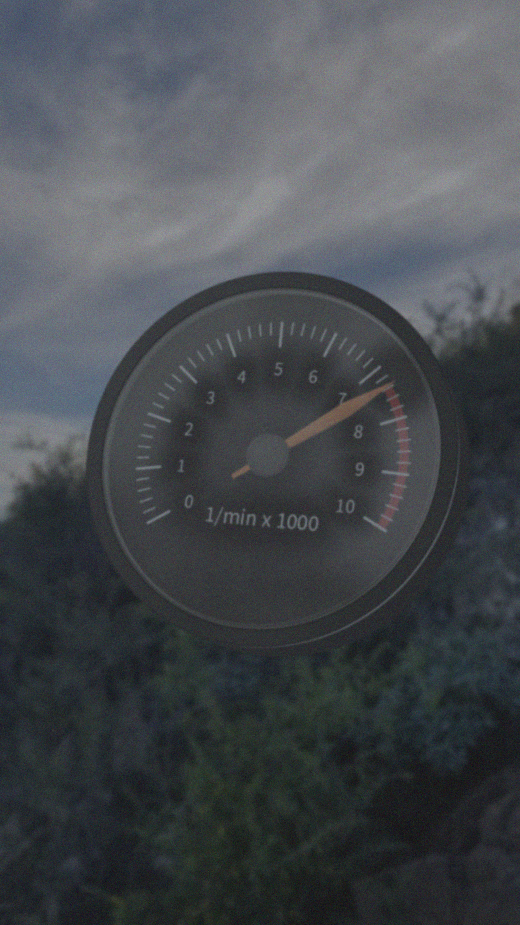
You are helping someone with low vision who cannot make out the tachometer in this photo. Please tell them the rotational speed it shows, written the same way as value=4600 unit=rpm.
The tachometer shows value=7400 unit=rpm
